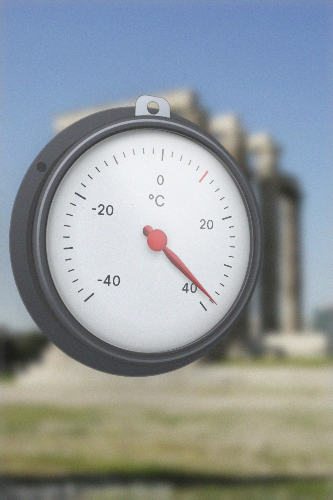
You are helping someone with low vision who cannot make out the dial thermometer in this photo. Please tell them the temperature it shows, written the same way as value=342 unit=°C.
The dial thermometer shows value=38 unit=°C
